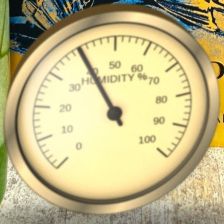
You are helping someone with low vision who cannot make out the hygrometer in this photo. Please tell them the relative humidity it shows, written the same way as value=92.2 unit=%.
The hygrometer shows value=40 unit=%
